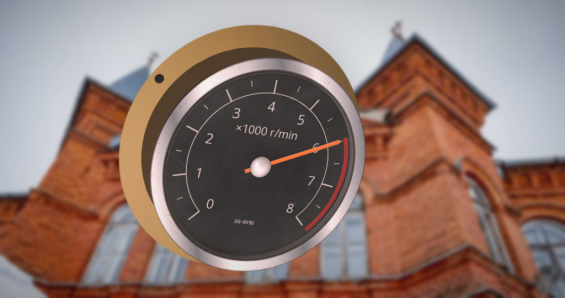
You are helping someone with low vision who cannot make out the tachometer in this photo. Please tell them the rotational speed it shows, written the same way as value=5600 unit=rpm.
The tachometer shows value=6000 unit=rpm
